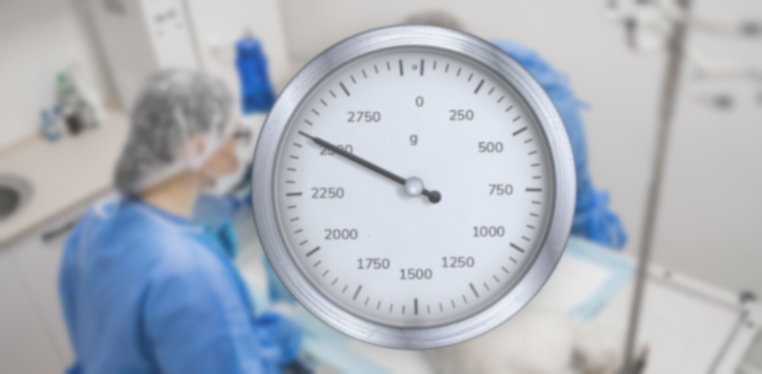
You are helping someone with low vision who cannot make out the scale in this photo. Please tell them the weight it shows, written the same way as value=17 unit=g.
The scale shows value=2500 unit=g
